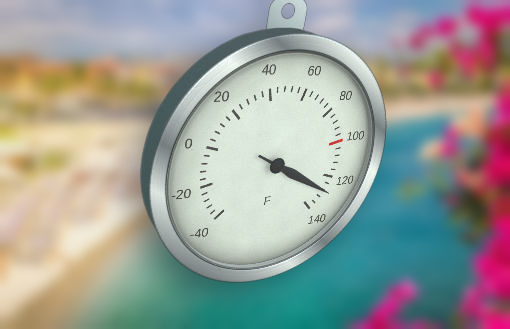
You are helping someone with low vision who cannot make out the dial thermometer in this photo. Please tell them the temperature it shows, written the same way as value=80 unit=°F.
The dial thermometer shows value=128 unit=°F
